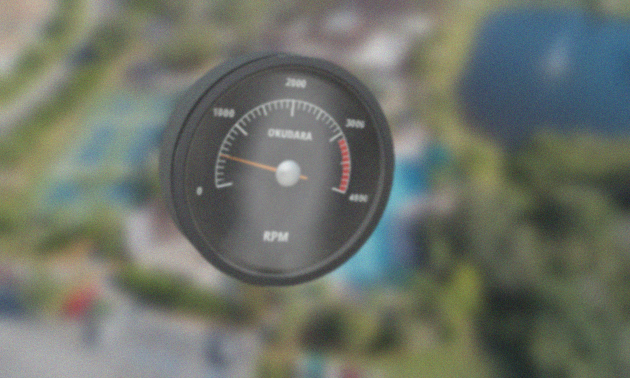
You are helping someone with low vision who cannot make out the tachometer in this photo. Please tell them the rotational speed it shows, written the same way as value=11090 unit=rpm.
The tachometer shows value=500 unit=rpm
